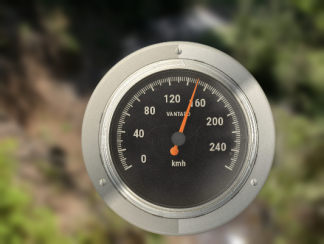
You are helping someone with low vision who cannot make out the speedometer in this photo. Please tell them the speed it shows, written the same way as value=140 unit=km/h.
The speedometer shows value=150 unit=km/h
